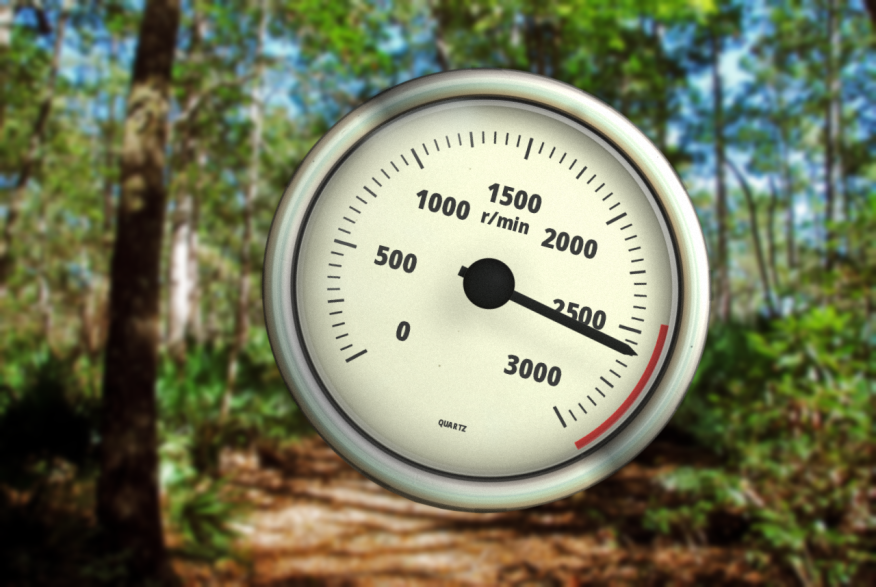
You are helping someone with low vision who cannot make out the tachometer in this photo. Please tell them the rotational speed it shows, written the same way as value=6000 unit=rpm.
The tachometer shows value=2600 unit=rpm
